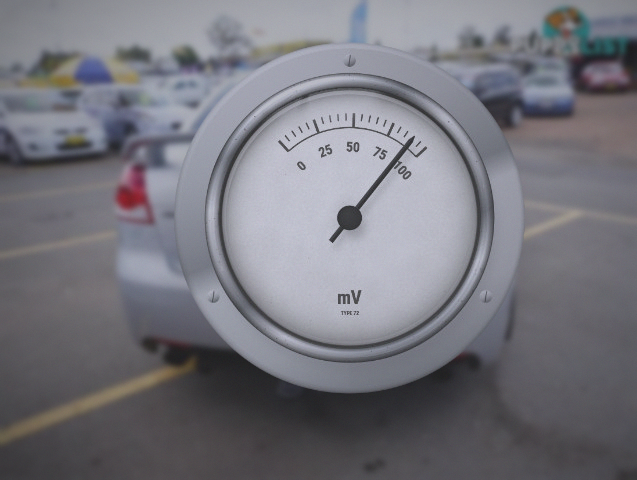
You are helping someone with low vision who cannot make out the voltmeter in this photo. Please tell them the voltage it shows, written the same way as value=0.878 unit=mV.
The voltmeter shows value=90 unit=mV
